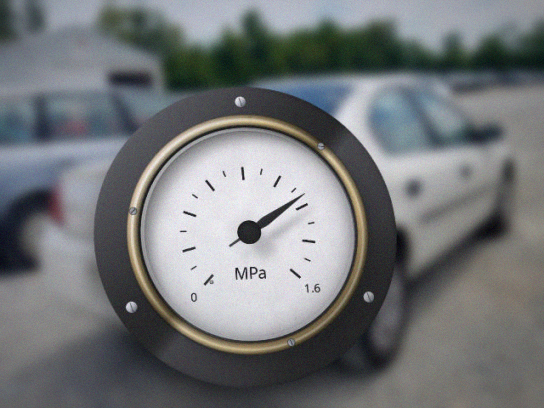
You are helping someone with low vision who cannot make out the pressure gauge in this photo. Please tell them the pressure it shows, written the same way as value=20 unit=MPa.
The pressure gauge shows value=1.15 unit=MPa
